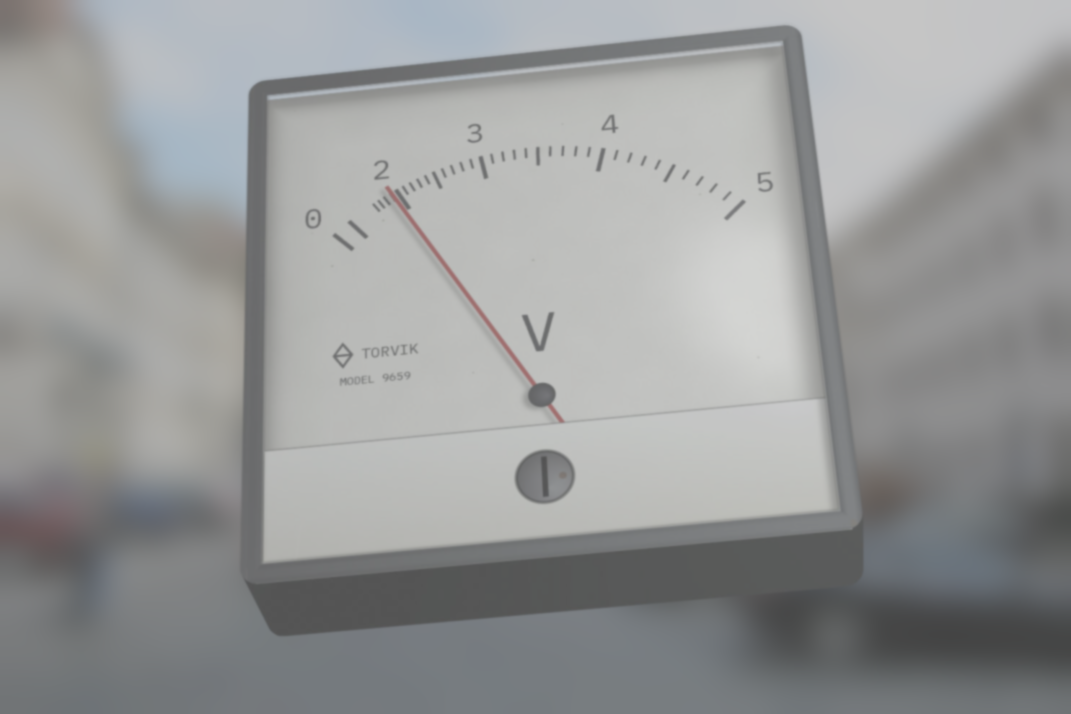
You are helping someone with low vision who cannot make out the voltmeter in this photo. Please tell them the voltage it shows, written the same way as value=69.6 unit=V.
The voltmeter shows value=1.9 unit=V
